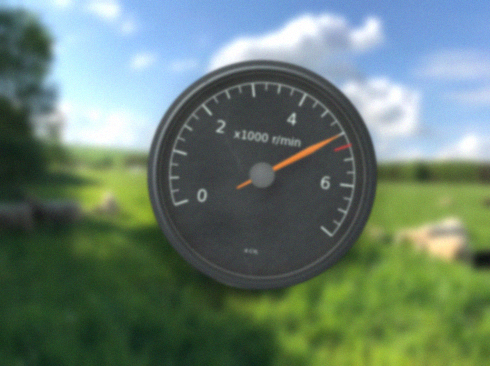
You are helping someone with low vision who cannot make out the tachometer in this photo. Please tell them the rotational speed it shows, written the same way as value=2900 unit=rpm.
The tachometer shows value=5000 unit=rpm
